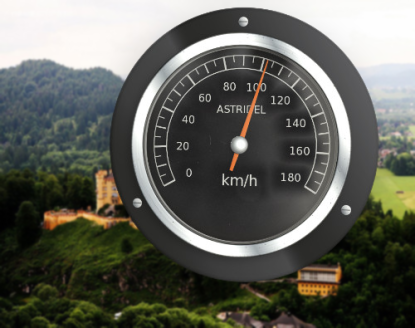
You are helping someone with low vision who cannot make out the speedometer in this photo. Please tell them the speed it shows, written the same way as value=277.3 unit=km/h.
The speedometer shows value=102.5 unit=km/h
